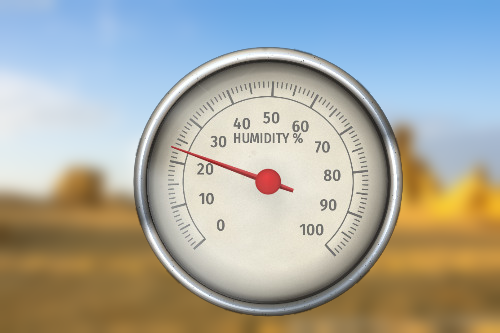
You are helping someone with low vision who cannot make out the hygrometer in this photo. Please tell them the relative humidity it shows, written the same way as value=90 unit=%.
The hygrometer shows value=23 unit=%
